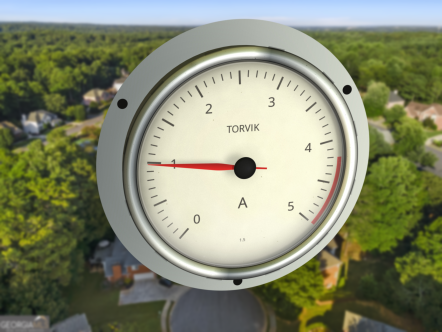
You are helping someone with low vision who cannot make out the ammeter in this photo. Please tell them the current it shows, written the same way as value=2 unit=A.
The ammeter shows value=1 unit=A
